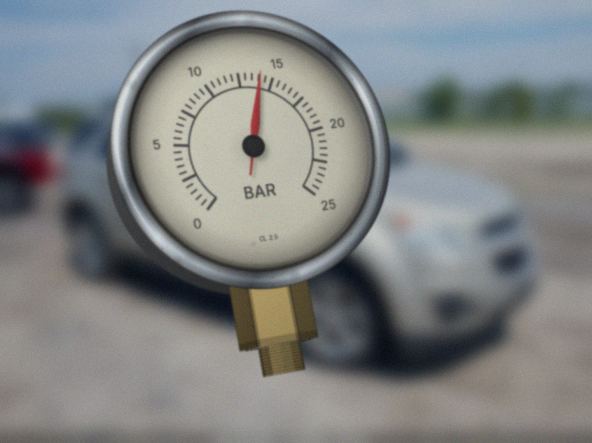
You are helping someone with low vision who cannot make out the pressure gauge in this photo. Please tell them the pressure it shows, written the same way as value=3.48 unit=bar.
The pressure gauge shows value=14 unit=bar
